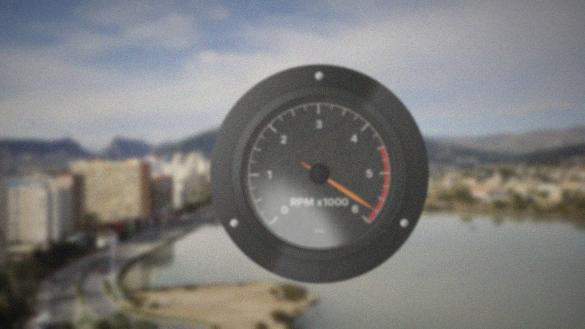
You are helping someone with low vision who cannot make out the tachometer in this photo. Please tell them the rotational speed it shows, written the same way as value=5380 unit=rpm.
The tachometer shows value=5750 unit=rpm
